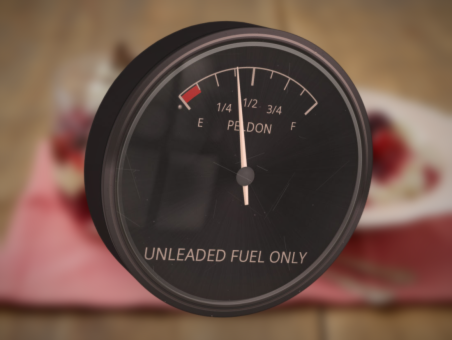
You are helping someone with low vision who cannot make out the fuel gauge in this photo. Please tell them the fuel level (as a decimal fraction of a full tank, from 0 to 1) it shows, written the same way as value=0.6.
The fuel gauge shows value=0.375
